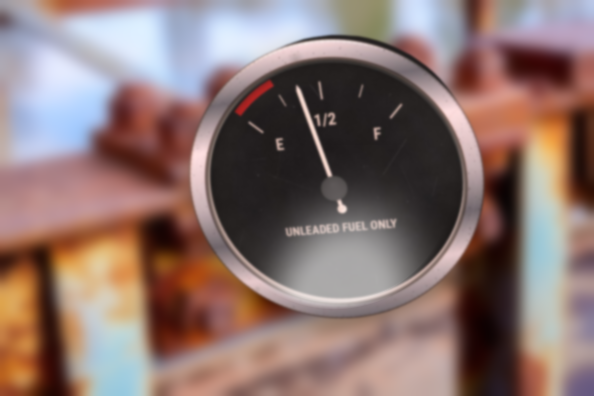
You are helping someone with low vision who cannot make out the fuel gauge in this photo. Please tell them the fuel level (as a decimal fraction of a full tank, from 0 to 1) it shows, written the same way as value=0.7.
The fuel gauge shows value=0.375
